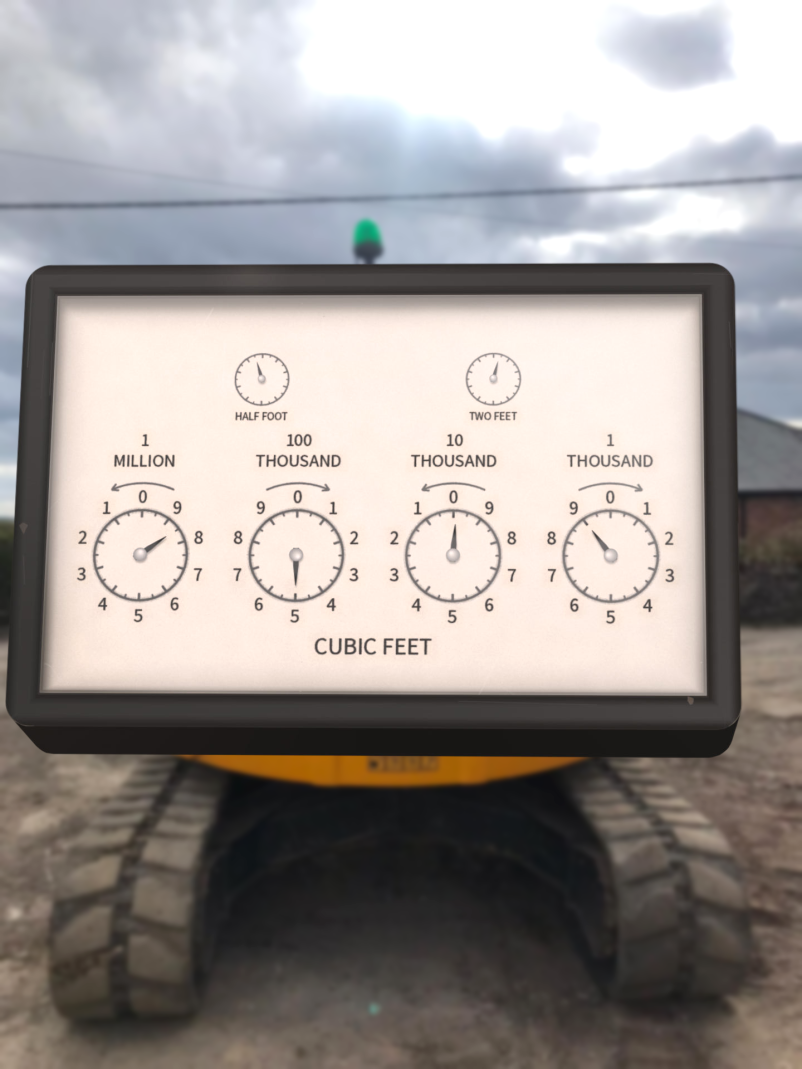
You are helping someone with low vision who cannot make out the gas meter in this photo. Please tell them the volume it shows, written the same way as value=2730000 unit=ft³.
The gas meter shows value=849900 unit=ft³
